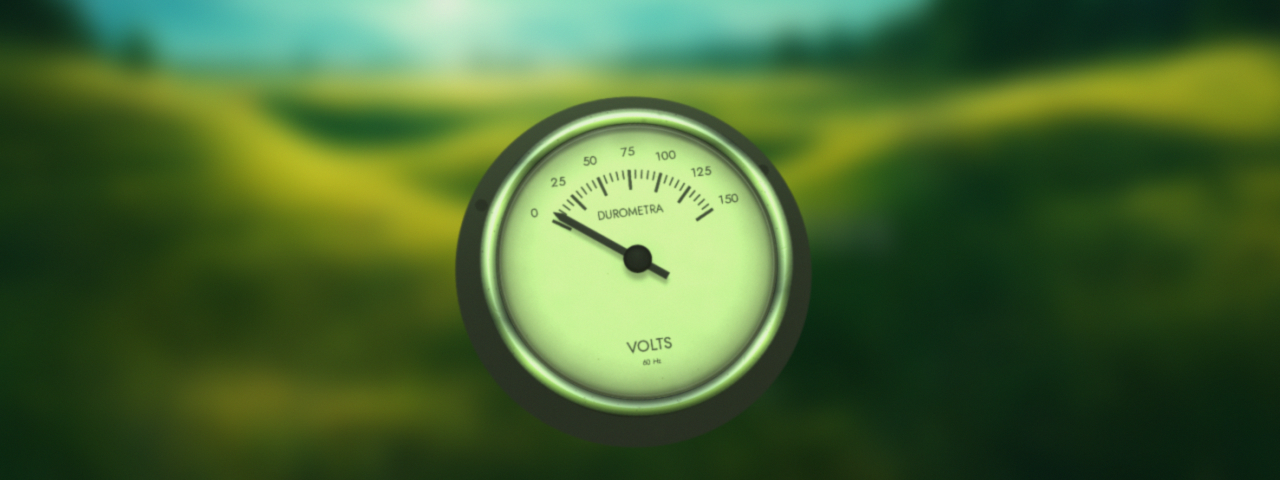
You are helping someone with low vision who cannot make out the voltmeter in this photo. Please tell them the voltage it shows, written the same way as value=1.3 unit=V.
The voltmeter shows value=5 unit=V
